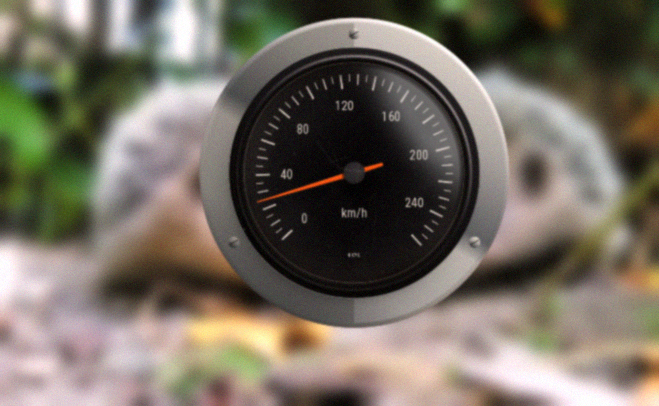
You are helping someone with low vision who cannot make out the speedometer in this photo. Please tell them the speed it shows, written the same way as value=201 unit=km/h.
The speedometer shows value=25 unit=km/h
